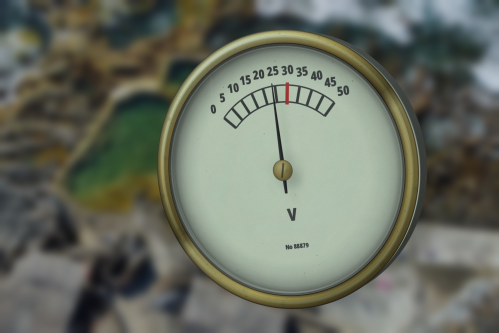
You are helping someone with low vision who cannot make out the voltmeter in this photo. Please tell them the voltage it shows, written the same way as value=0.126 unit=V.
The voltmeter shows value=25 unit=V
